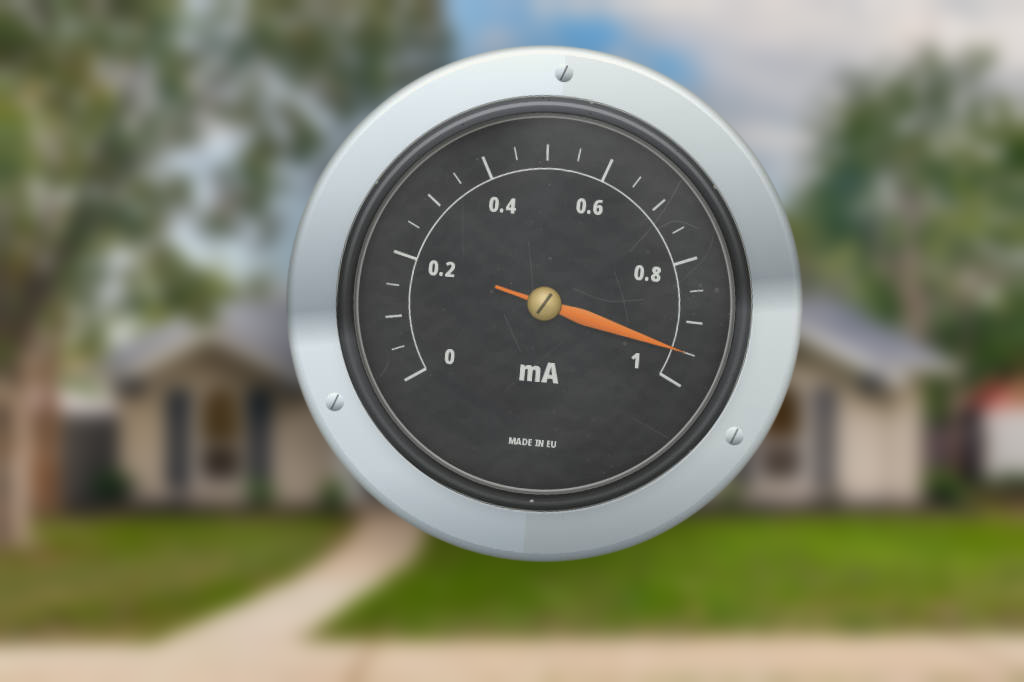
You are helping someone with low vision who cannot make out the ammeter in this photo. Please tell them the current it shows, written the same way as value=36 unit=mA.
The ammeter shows value=0.95 unit=mA
